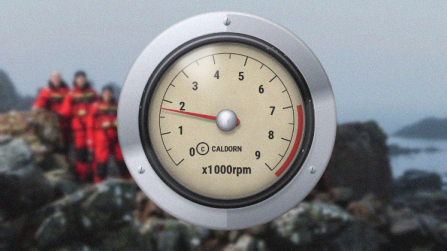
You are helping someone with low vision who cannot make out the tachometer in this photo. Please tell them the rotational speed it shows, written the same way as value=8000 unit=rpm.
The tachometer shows value=1750 unit=rpm
